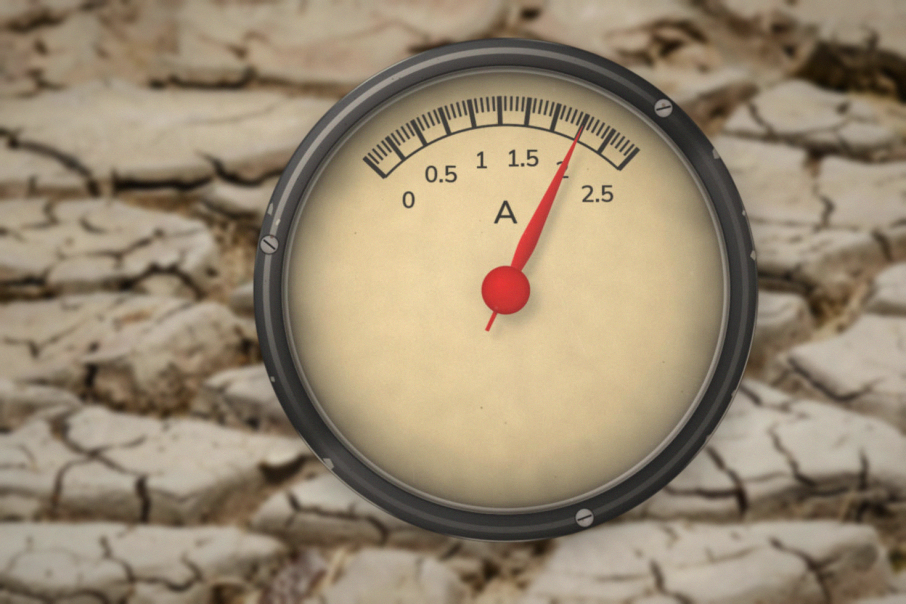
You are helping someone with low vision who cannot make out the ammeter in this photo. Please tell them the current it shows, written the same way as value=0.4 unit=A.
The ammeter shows value=2 unit=A
